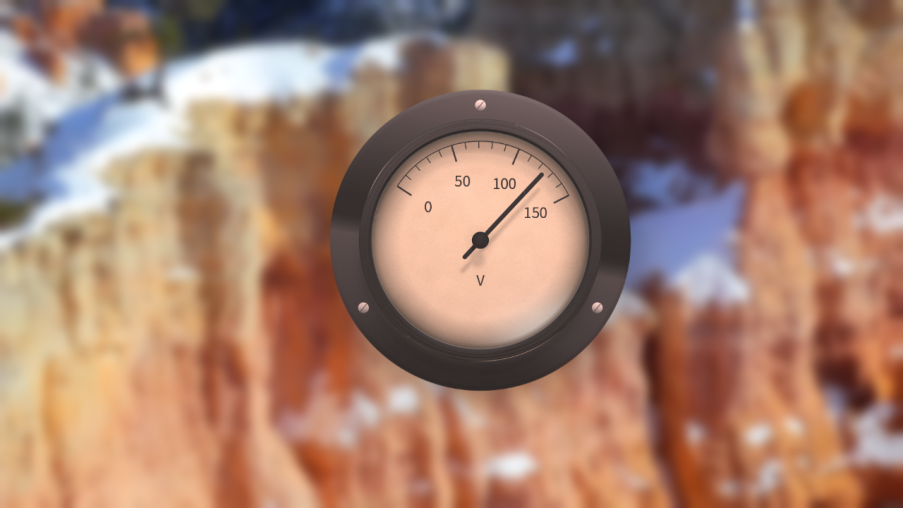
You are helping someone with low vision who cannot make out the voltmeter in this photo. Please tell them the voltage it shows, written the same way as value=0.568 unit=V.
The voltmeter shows value=125 unit=V
